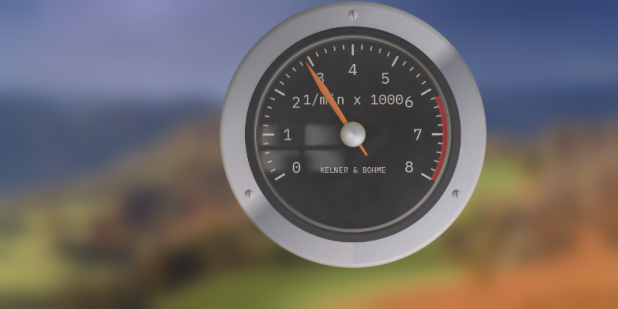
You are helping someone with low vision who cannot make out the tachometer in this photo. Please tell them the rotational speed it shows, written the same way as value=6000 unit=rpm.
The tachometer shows value=2900 unit=rpm
